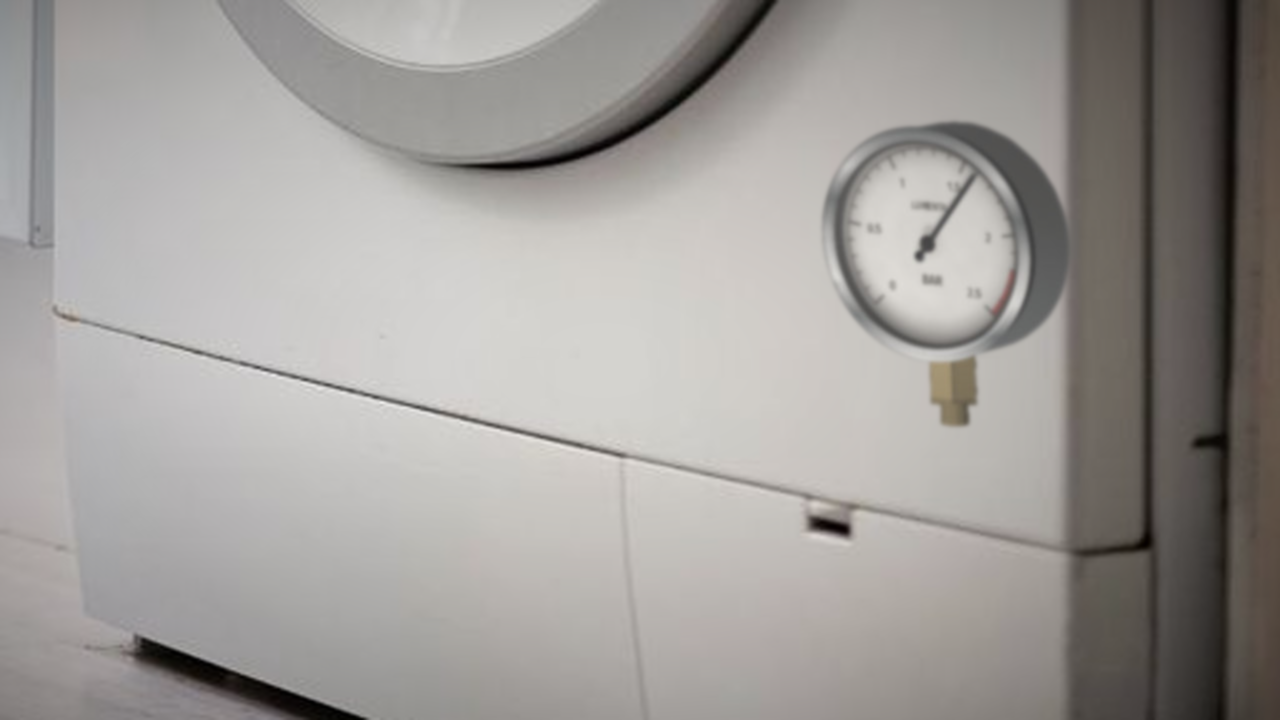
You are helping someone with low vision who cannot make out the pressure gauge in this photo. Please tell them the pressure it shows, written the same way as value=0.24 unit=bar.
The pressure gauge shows value=1.6 unit=bar
